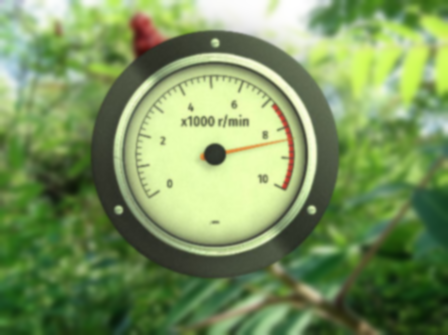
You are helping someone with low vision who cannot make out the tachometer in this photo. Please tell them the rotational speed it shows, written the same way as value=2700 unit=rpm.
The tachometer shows value=8400 unit=rpm
